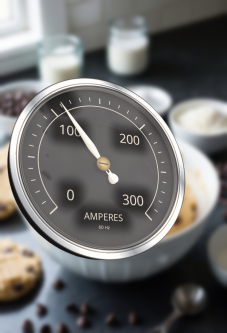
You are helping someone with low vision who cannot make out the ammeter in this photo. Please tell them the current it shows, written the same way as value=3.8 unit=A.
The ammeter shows value=110 unit=A
